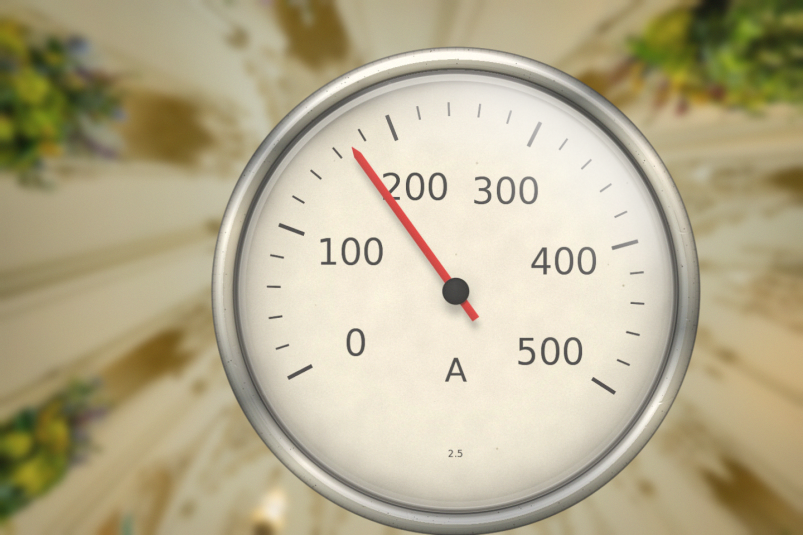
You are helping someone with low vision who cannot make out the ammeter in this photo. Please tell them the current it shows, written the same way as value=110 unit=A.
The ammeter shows value=170 unit=A
